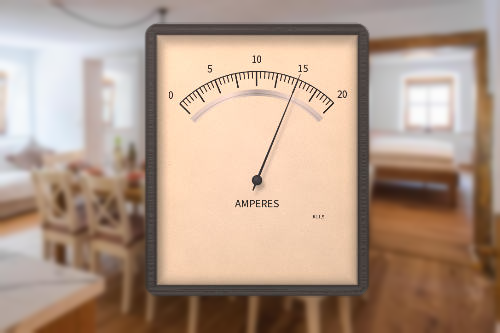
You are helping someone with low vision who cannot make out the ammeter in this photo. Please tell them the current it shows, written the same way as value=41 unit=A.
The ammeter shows value=15 unit=A
